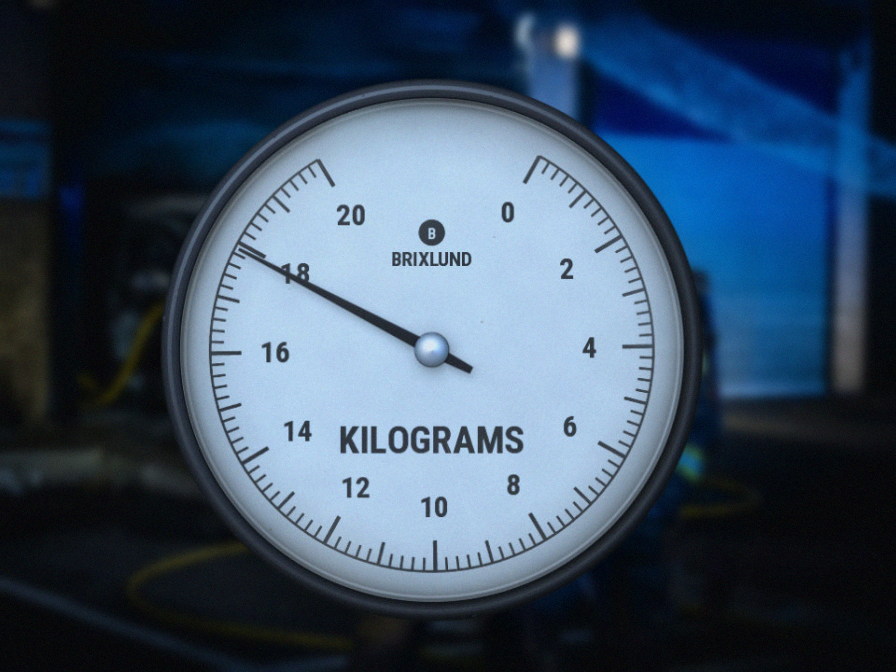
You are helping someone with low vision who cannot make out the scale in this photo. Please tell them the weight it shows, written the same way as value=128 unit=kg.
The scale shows value=17.9 unit=kg
